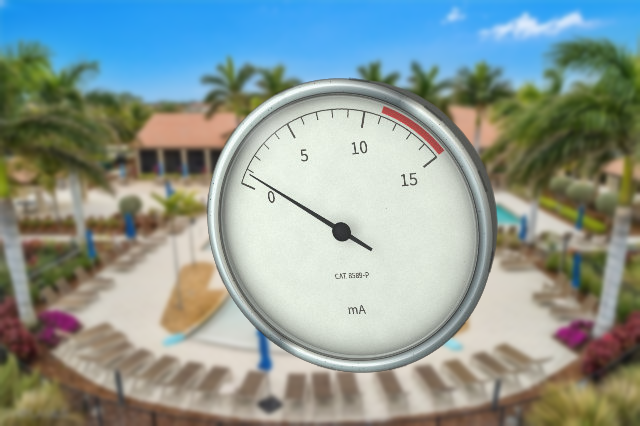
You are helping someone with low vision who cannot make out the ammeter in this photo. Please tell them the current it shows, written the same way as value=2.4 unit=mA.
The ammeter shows value=1 unit=mA
